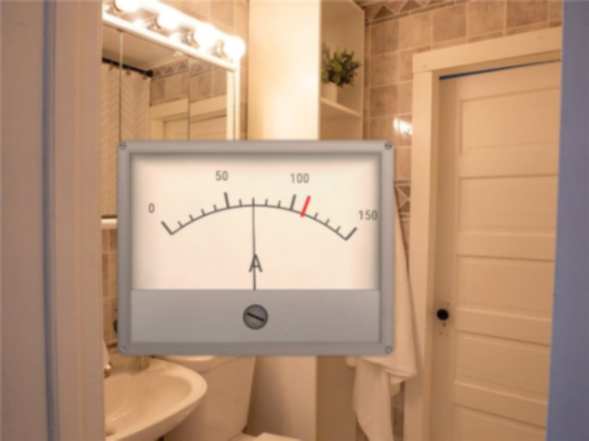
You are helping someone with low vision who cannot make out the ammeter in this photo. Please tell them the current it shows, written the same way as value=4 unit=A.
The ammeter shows value=70 unit=A
